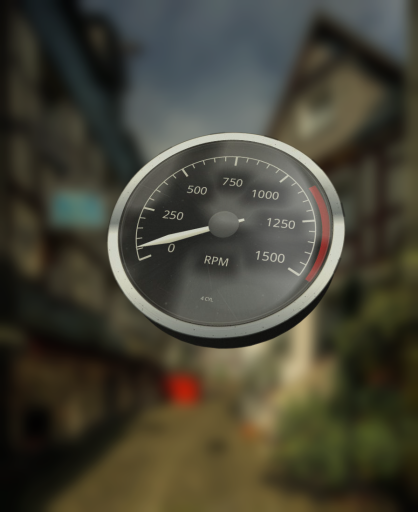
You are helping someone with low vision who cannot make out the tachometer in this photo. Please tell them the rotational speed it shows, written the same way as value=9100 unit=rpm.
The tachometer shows value=50 unit=rpm
